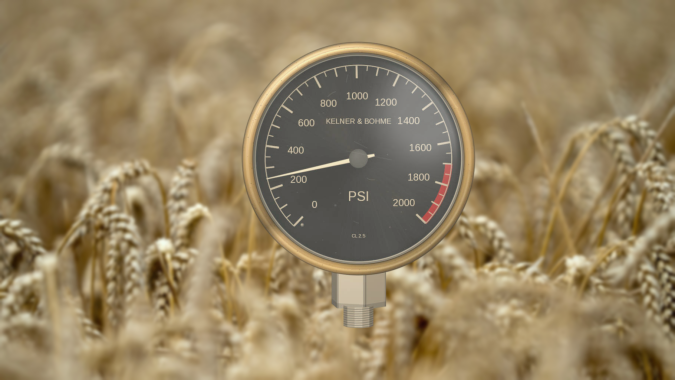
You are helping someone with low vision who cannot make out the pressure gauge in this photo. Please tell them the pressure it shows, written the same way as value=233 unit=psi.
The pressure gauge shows value=250 unit=psi
